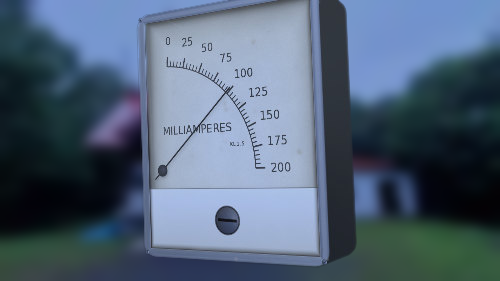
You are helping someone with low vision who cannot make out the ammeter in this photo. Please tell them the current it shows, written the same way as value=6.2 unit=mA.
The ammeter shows value=100 unit=mA
